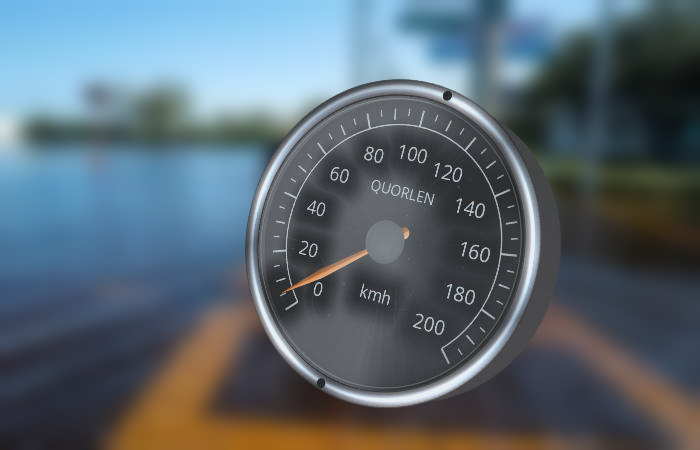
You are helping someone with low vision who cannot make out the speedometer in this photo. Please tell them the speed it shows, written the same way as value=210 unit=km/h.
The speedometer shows value=5 unit=km/h
